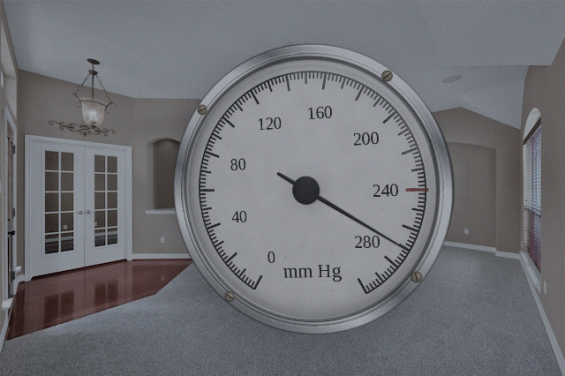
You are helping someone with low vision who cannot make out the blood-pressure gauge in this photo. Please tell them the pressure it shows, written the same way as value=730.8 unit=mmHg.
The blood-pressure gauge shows value=270 unit=mmHg
